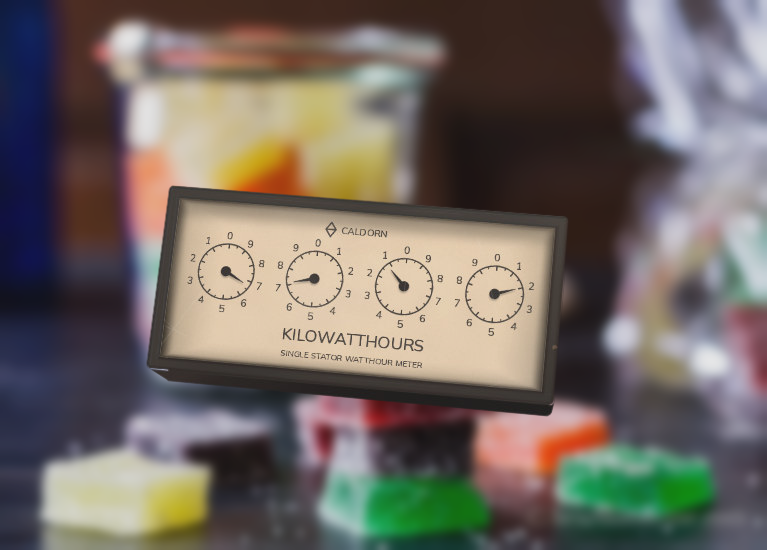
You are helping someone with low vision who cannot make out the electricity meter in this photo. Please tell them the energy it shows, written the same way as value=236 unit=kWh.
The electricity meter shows value=6712 unit=kWh
